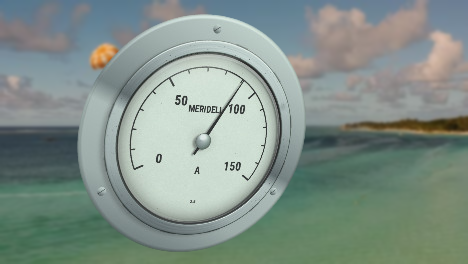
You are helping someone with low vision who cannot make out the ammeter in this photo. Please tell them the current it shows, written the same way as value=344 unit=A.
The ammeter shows value=90 unit=A
